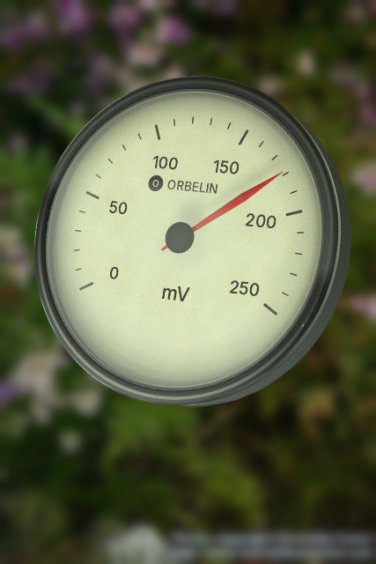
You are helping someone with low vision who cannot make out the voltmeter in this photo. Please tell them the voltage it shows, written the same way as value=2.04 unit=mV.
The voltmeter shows value=180 unit=mV
